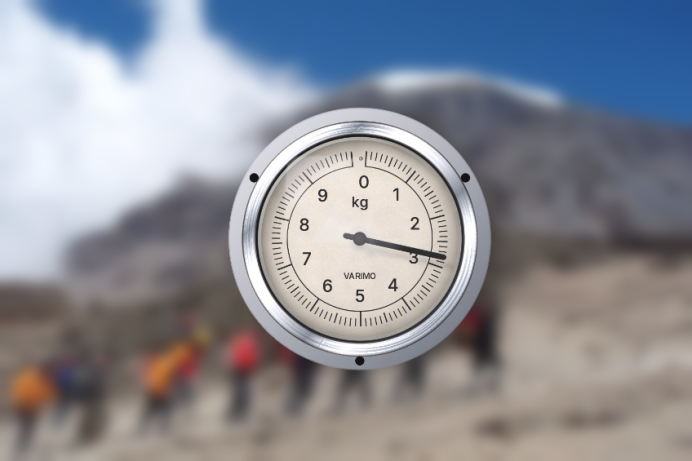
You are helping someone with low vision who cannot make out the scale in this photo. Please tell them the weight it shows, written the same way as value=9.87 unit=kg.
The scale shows value=2.8 unit=kg
